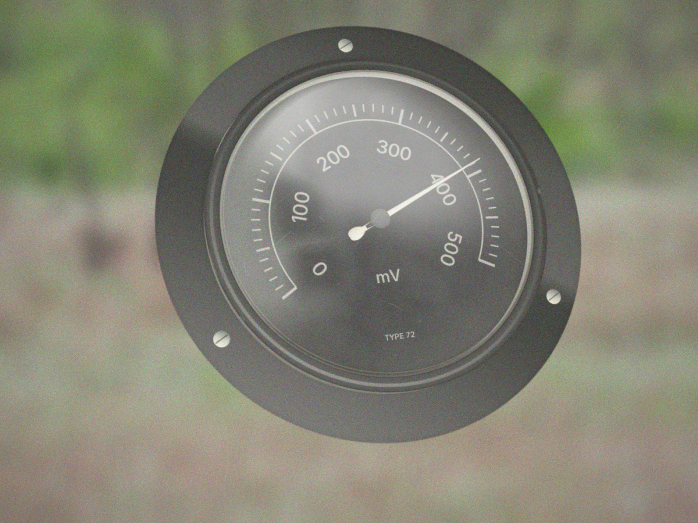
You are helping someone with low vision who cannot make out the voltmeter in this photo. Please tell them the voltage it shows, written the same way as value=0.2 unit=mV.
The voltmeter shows value=390 unit=mV
